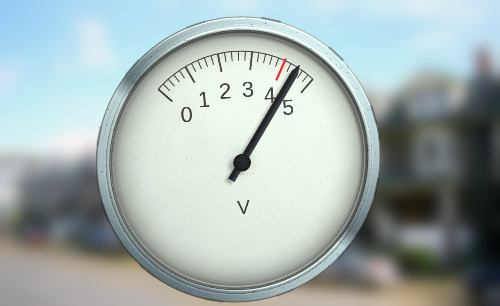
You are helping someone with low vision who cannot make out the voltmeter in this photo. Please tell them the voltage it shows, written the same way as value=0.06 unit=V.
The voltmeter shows value=4.4 unit=V
